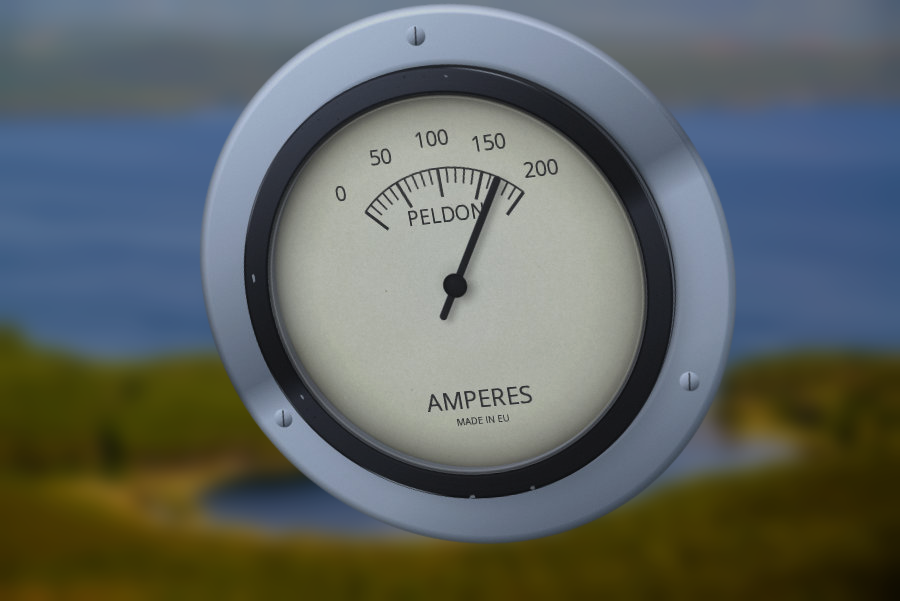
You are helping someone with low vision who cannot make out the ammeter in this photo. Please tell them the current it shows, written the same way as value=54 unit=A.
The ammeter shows value=170 unit=A
